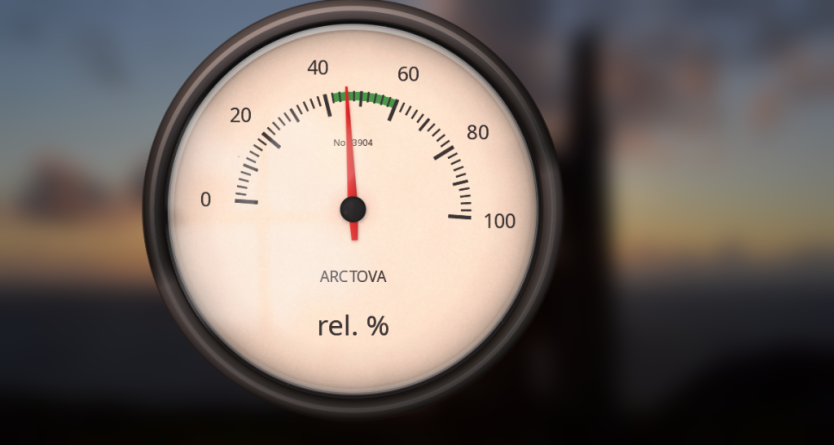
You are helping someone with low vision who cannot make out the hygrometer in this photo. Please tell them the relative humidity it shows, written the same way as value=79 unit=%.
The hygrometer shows value=46 unit=%
